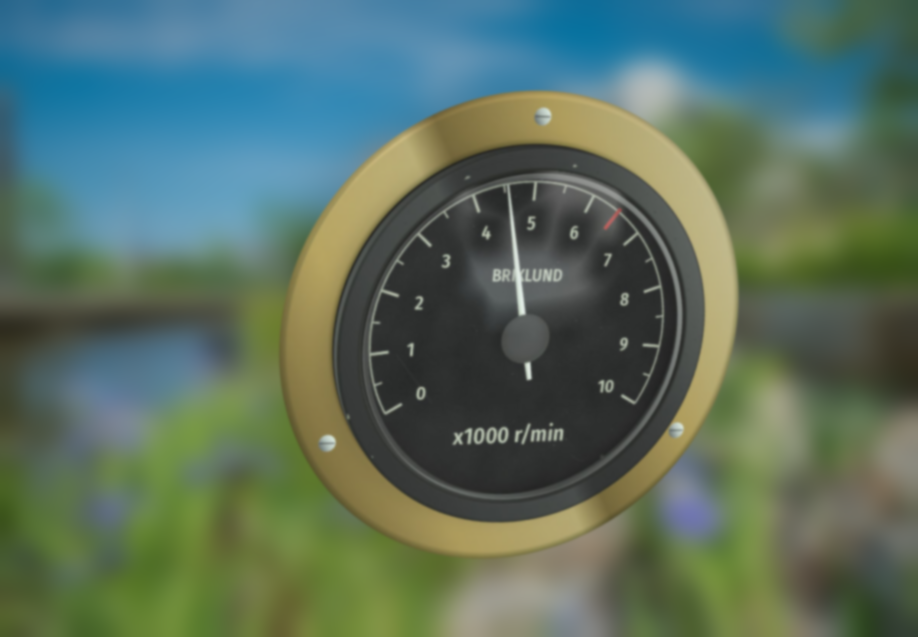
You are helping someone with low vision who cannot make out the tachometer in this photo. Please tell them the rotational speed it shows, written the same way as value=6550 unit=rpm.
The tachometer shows value=4500 unit=rpm
